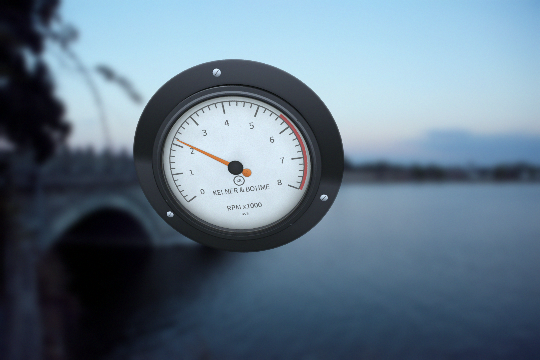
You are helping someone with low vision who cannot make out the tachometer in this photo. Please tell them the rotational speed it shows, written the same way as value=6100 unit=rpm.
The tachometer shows value=2200 unit=rpm
